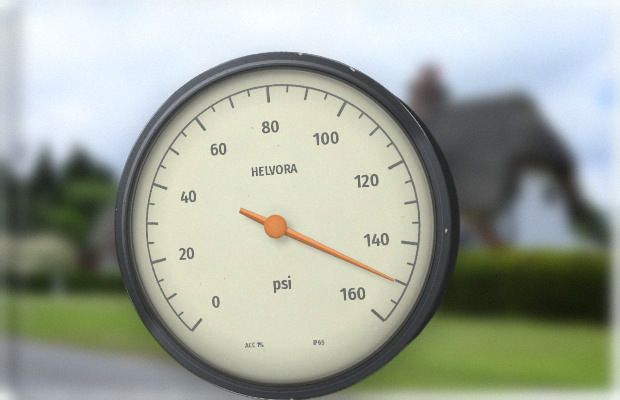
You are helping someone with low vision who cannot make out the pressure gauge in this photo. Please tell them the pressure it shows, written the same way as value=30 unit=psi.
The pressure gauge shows value=150 unit=psi
